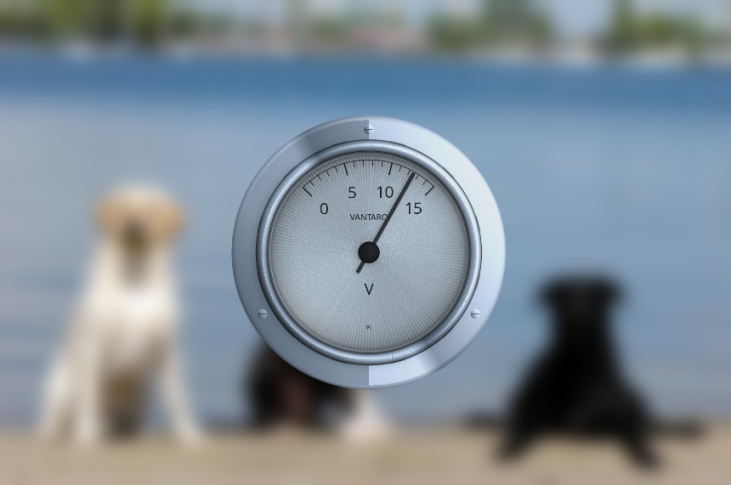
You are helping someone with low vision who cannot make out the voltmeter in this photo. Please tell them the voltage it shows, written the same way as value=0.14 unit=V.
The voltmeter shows value=12.5 unit=V
